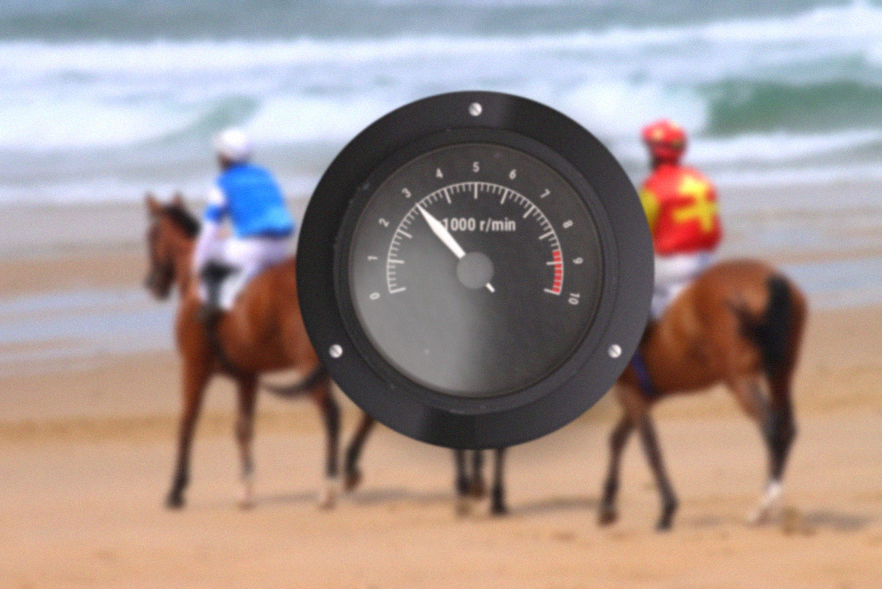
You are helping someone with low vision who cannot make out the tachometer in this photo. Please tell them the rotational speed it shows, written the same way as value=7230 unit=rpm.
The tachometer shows value=3000 unit=rpm
